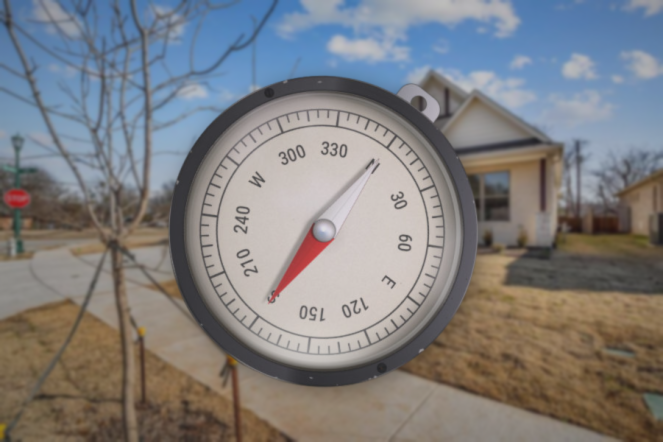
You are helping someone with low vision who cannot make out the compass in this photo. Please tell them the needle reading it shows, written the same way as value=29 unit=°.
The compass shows value=180 unit=°
